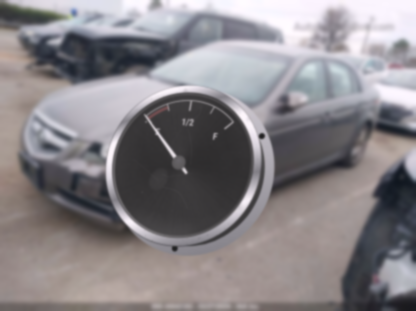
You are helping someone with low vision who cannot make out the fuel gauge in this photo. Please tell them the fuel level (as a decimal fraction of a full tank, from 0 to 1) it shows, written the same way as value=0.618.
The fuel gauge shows value=0
